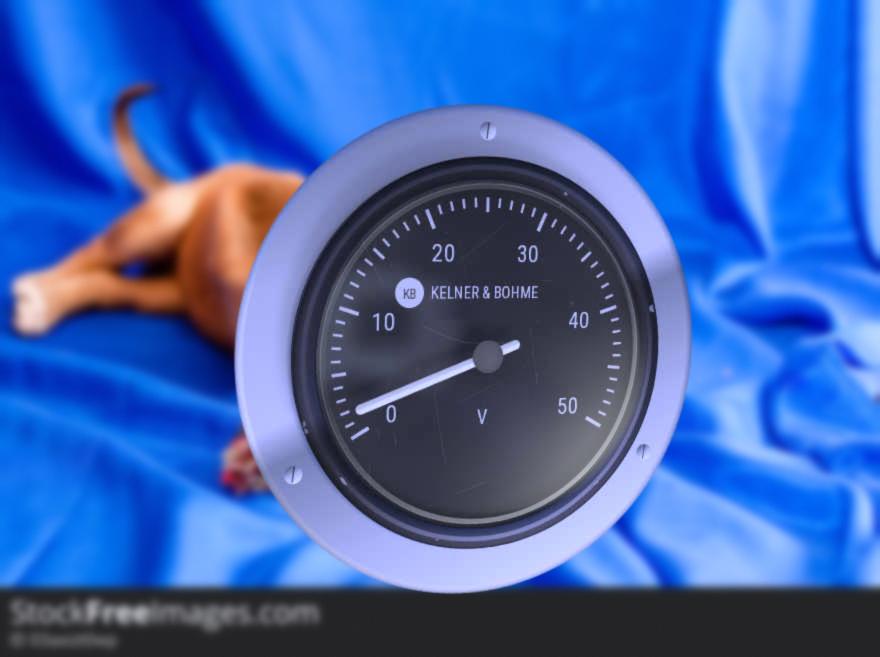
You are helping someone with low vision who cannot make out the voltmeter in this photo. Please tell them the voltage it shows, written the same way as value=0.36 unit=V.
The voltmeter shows value=2 unit=V
